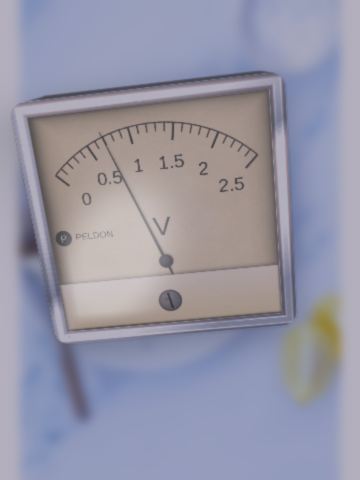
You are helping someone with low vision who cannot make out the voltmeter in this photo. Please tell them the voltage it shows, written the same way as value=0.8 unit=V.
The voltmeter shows value=0.7 unit=V
